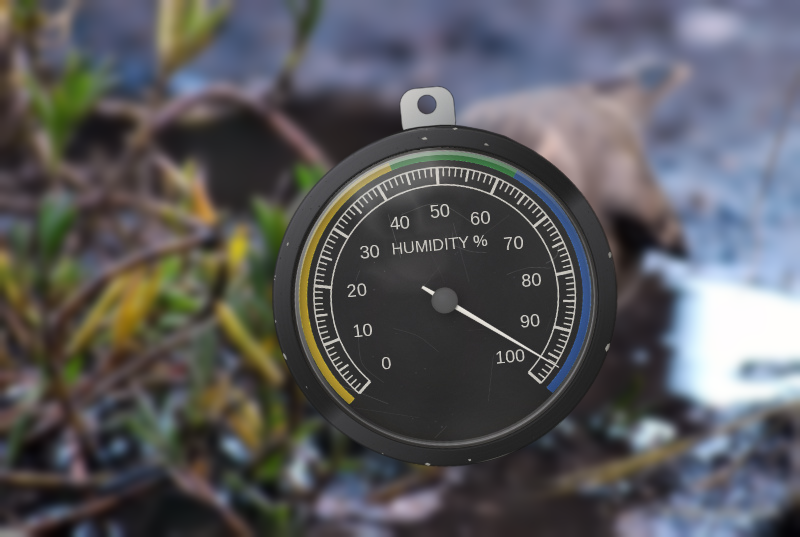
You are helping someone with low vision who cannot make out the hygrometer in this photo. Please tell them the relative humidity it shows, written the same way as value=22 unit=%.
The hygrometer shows value=96 unit=%
